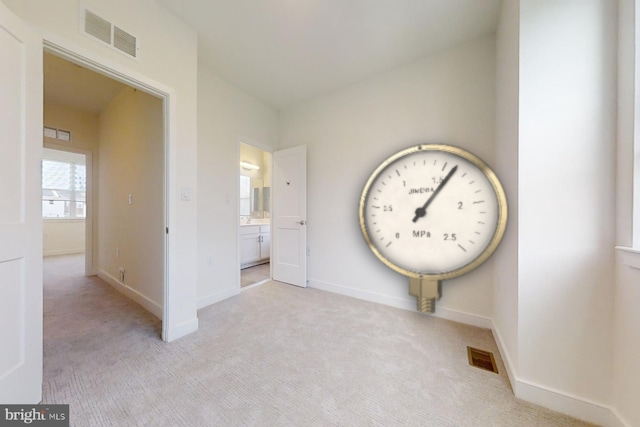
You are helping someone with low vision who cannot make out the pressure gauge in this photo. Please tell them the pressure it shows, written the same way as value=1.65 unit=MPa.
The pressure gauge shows value=1.6 unit=MPa
